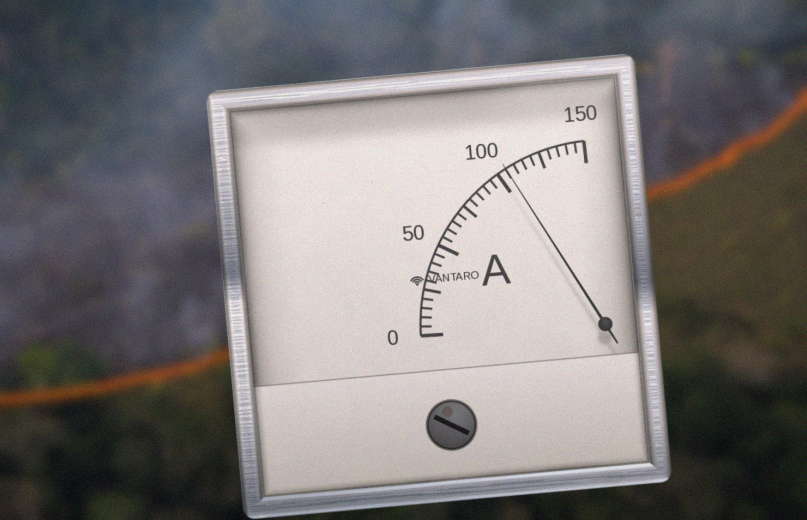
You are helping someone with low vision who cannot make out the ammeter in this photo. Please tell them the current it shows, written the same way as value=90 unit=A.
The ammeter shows value=105 unit=A
